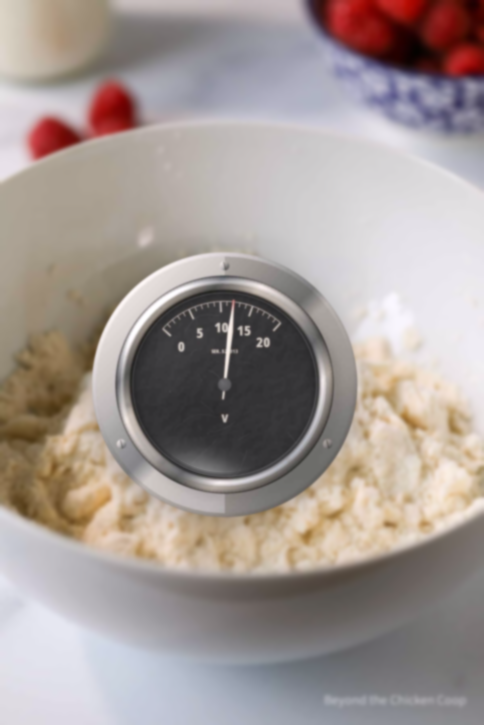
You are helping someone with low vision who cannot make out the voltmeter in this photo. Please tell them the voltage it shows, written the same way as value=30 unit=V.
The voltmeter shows value=12 unit=V
